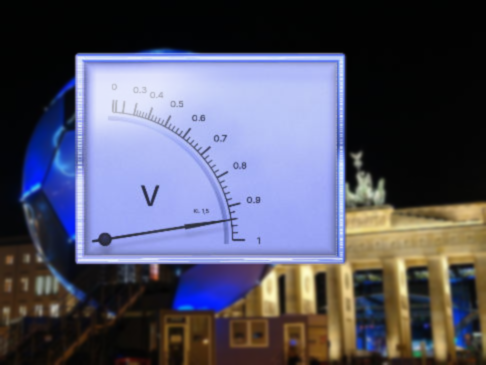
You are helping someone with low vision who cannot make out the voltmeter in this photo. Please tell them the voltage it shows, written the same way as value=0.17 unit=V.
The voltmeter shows value=0.94 unit=V
